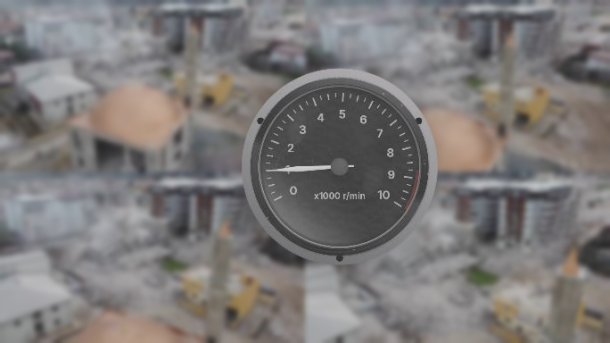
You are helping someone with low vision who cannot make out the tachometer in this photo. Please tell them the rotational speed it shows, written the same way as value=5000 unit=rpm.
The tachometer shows value=1000 unit=rpm
